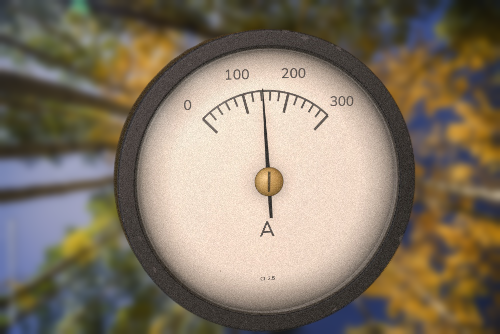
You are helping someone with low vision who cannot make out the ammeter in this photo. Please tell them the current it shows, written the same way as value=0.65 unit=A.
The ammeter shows value=140 unit=A
